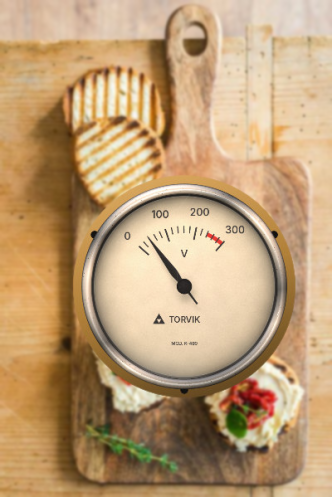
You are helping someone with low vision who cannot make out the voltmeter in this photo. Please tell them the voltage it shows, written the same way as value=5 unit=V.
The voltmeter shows value=40 unit=V
